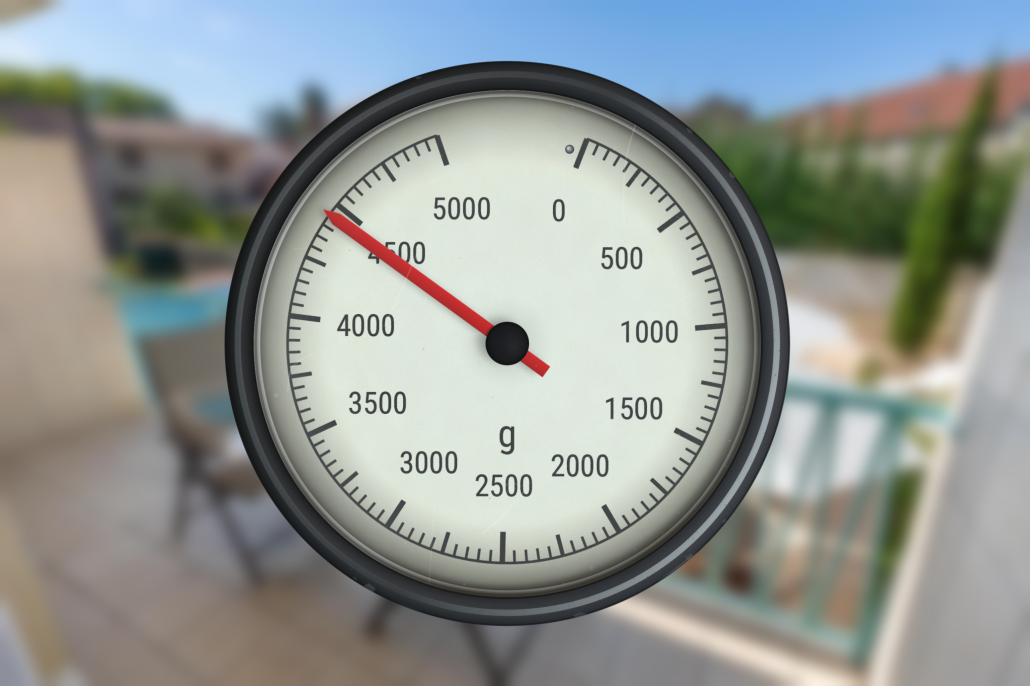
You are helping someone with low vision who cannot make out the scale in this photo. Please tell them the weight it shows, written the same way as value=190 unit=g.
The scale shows value=4450 unit=g
